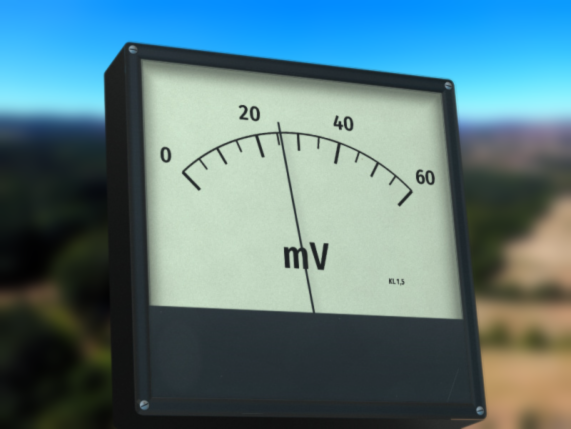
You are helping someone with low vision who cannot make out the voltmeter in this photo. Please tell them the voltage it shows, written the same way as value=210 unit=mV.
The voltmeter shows value=25 unit=mV
